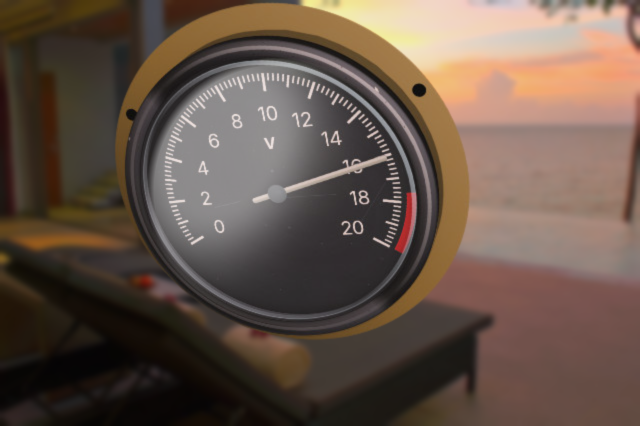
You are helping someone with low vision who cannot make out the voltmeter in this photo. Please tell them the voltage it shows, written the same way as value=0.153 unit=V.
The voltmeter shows value=16 unit=V
